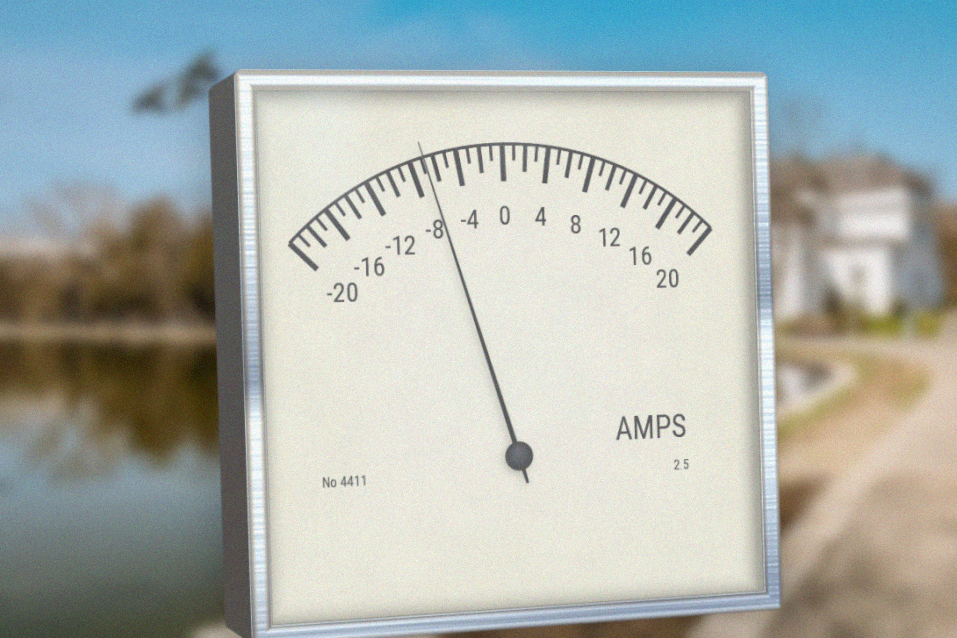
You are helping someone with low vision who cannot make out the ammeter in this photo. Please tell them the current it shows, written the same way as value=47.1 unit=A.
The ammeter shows value=-7 unit=A
